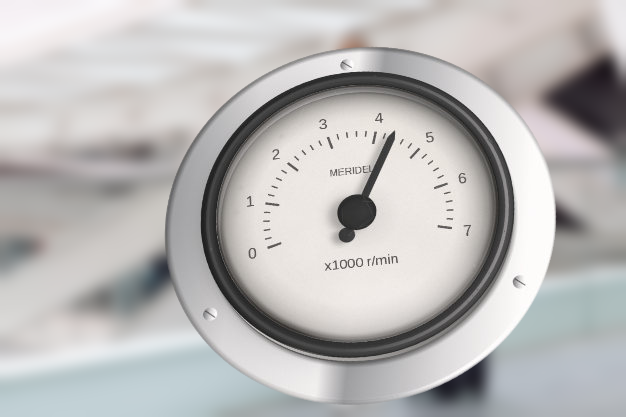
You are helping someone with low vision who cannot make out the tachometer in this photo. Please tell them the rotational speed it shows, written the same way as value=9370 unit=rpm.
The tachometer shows value=4400 unit=rpm
